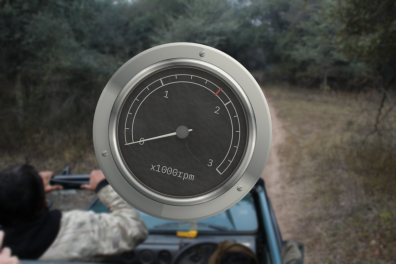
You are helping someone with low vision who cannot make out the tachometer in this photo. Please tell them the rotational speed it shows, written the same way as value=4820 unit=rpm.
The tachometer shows value=0 unit=rpm
